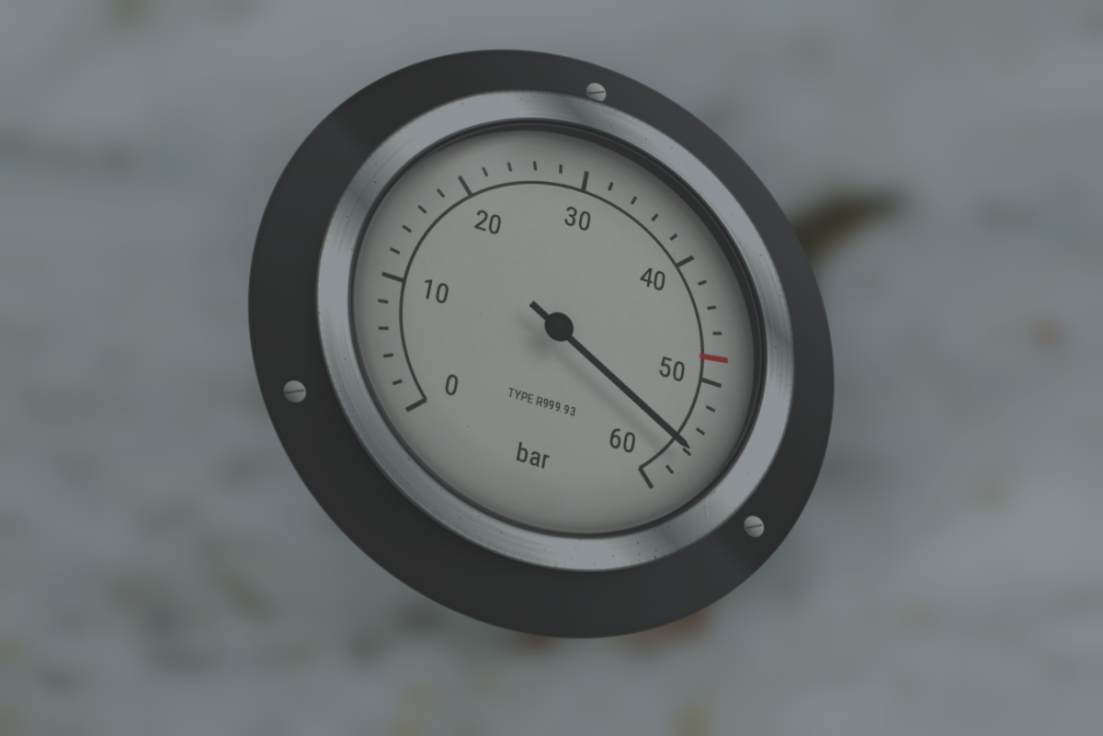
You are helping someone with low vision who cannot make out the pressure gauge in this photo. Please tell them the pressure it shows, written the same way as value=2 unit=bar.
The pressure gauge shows value=56 unit=bar
